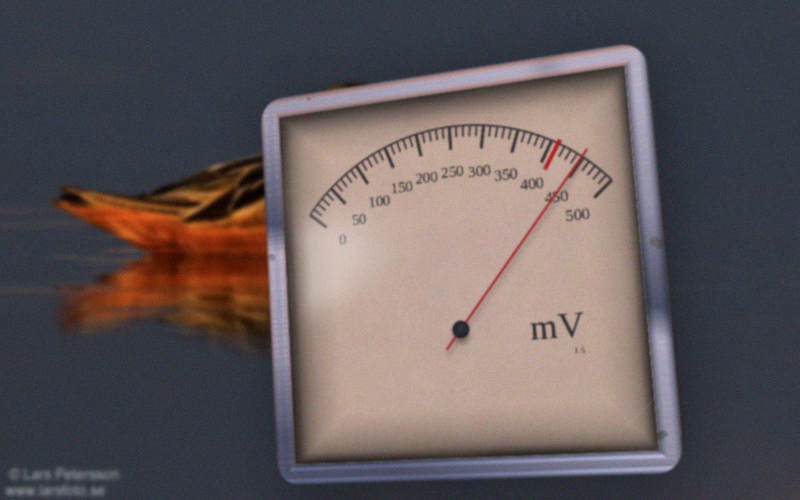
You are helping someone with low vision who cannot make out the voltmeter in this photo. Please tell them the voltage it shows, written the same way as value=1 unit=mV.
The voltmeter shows value=450 unit=mV
